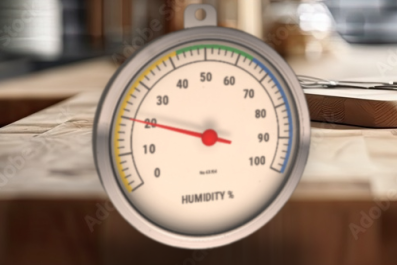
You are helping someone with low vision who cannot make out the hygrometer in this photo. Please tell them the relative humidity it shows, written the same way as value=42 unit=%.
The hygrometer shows value=20 unit=%
